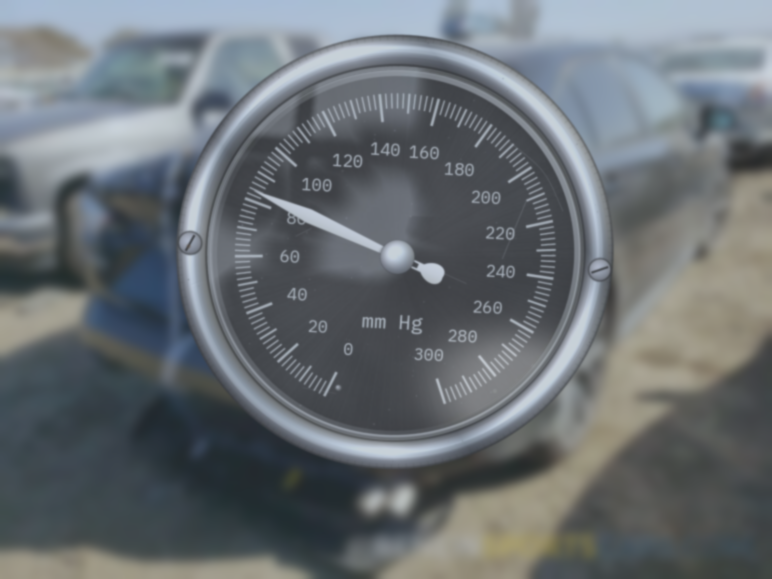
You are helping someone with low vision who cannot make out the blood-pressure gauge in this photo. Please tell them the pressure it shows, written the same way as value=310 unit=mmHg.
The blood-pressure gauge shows value=84 unit=mmHg
